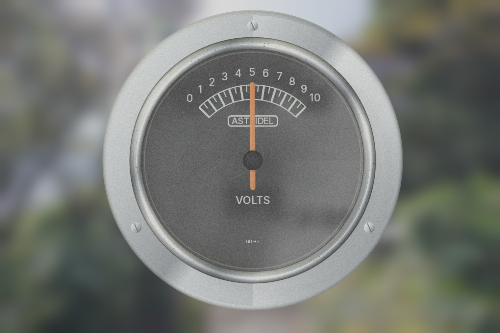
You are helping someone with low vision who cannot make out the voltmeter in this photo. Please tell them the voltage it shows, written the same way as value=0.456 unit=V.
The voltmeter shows value=5 unit=V
